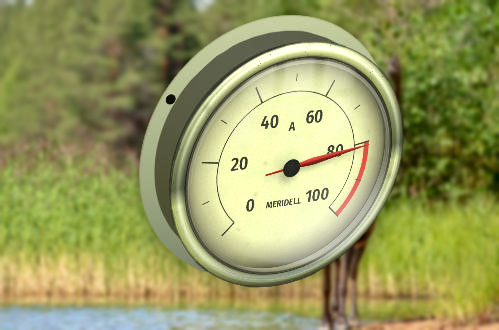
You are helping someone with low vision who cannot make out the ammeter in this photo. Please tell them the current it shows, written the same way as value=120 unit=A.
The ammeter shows value=80 unit=A
